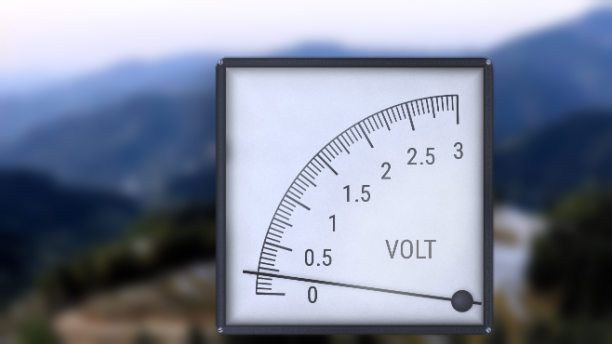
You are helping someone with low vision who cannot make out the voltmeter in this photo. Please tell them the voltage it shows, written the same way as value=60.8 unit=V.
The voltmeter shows value=0.2 unit=V
